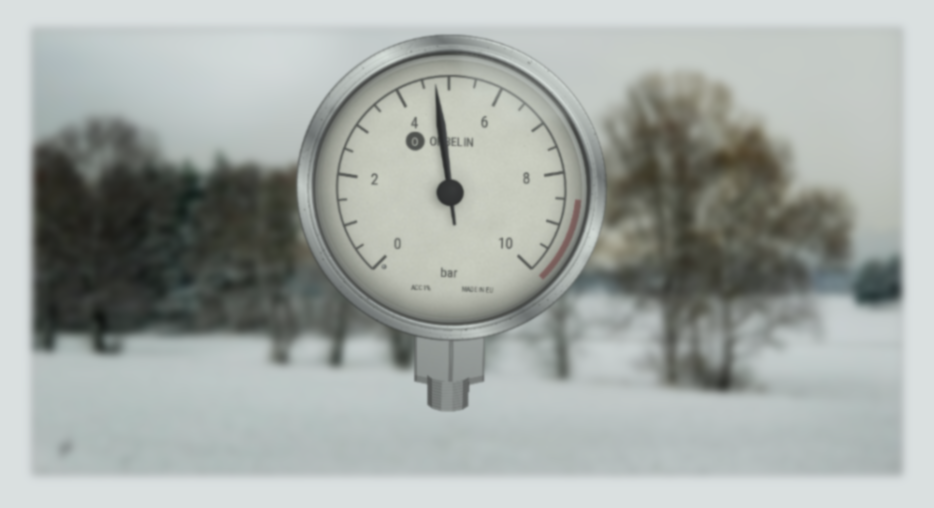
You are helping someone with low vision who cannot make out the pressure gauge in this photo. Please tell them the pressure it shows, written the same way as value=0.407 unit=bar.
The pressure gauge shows value=4.75 unit=bar
